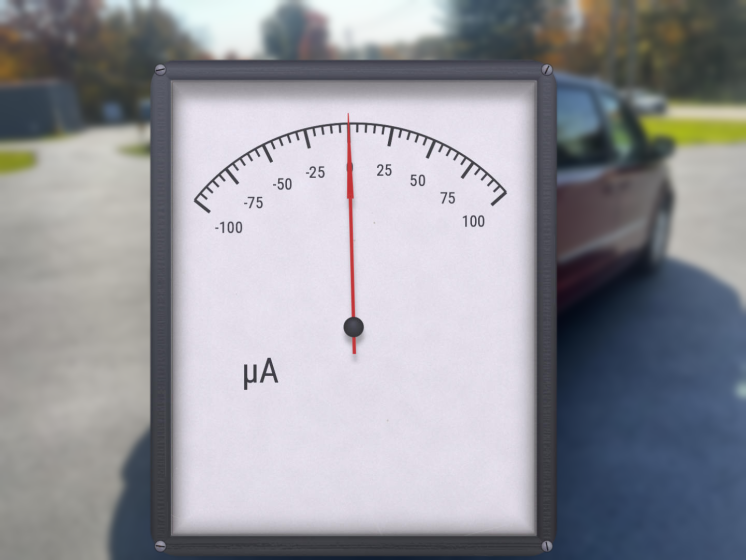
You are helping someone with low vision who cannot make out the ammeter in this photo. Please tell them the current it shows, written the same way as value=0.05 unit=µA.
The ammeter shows value=0 unit=µA
